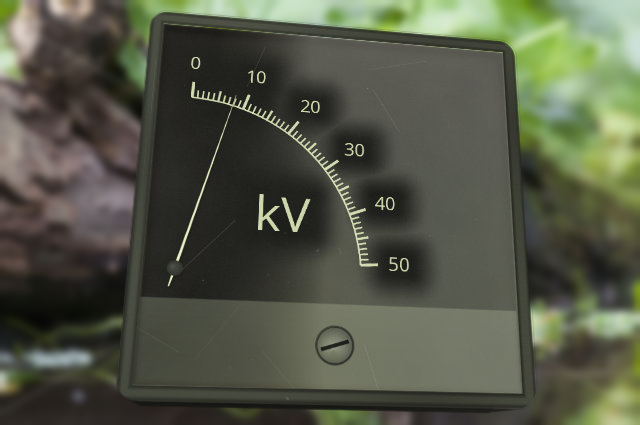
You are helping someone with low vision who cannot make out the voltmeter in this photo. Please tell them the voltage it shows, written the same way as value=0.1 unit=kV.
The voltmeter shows value=8 unit=kV
